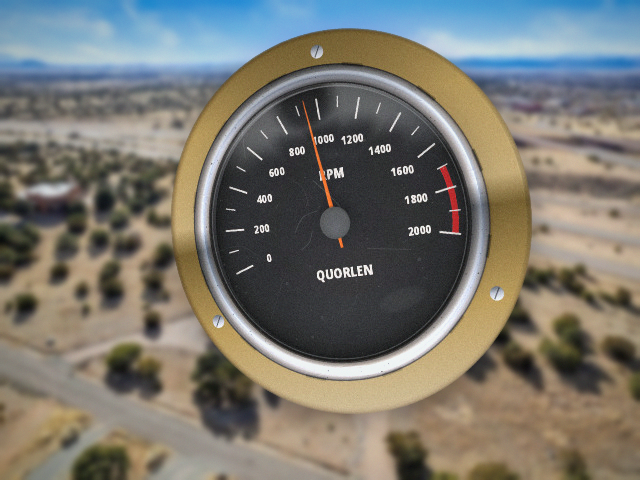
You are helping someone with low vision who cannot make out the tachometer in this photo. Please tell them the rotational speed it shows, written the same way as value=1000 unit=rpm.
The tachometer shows value=950 unit=rpm
